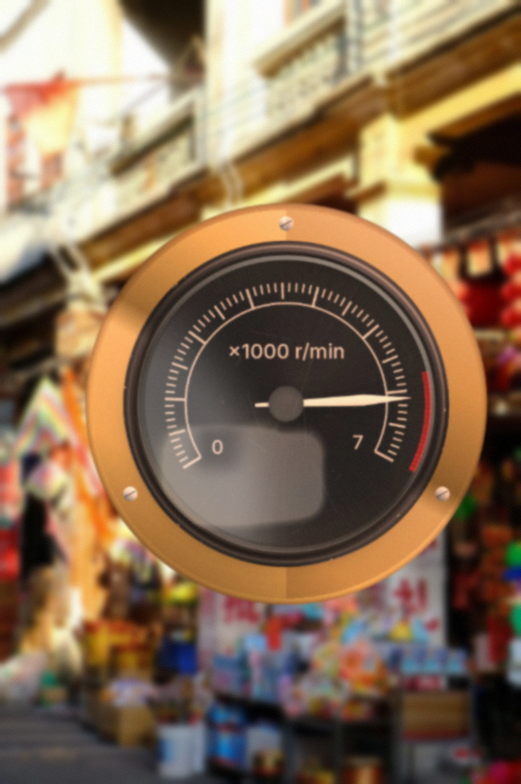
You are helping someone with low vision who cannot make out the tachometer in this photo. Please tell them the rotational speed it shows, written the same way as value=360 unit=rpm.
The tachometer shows value=6100 unit=rpm
